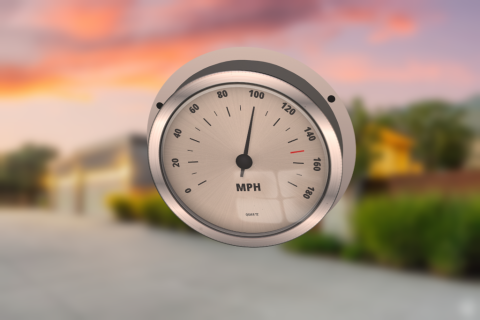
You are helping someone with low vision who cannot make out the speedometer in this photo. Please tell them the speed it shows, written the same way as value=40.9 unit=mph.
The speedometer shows value=100 unit=mph
